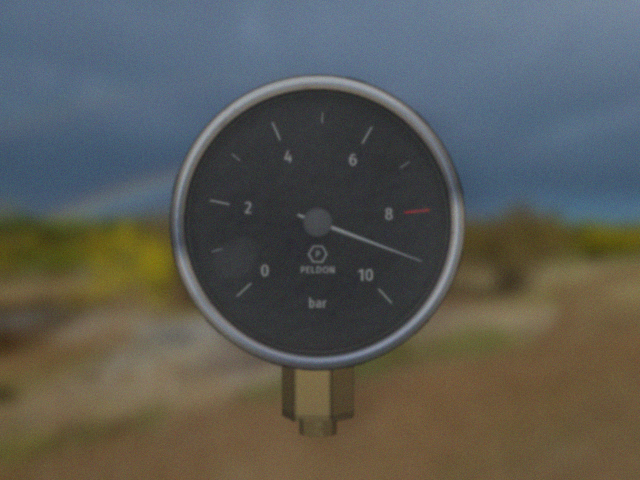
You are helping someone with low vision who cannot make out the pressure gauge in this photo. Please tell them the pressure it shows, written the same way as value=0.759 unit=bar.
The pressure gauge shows value=9 unit=bar
